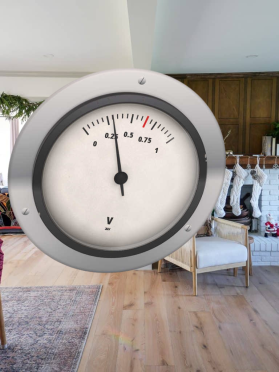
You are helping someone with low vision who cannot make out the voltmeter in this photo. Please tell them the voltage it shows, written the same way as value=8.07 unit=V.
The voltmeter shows value=0.3 unit=V
